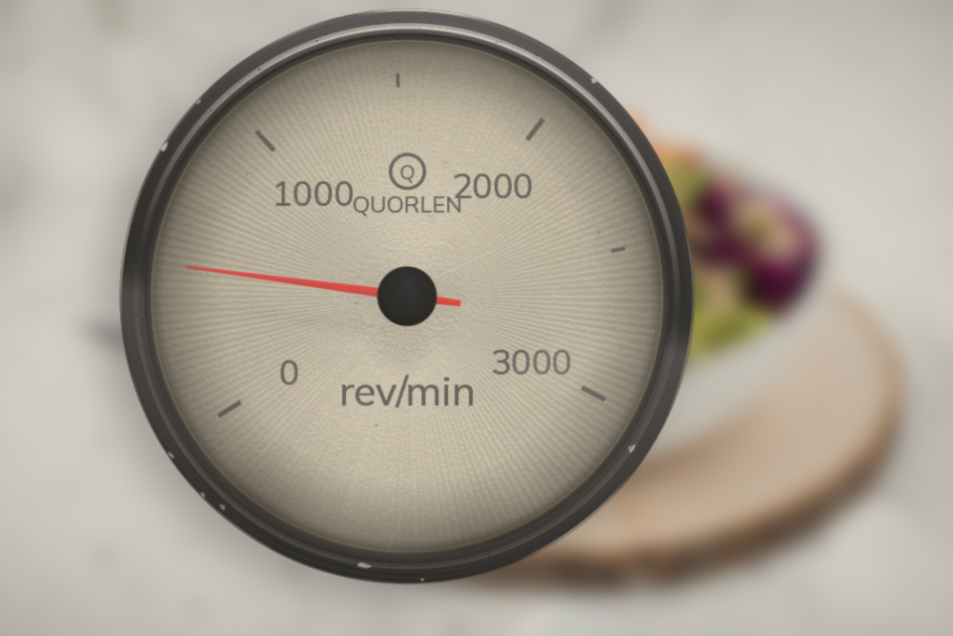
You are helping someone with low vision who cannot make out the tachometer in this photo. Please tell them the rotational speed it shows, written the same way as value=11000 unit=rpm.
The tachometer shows value=500 unit=rpm
